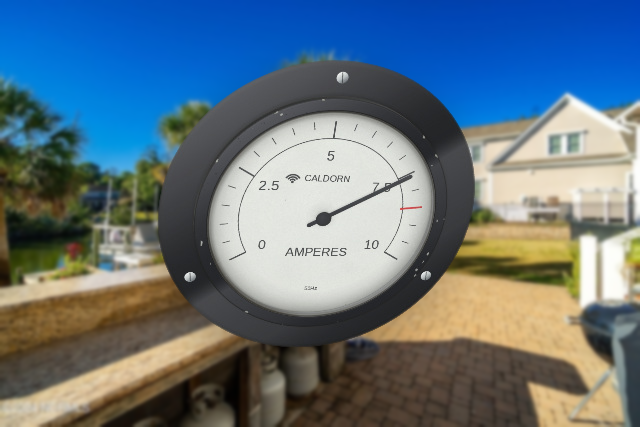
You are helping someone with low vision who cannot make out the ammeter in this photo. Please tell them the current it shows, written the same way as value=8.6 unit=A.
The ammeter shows value=7.5 unit=A
